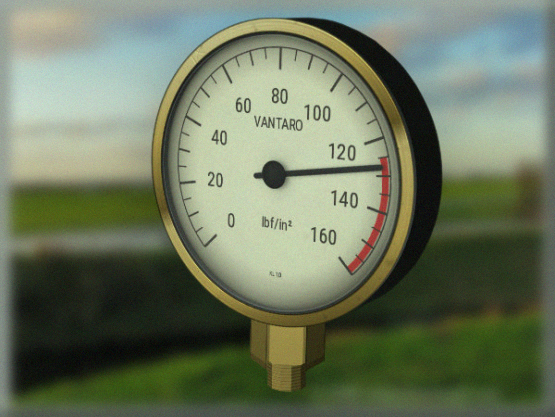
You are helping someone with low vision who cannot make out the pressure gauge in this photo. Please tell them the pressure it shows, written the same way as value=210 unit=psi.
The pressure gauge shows value=127.5 unit=psi
